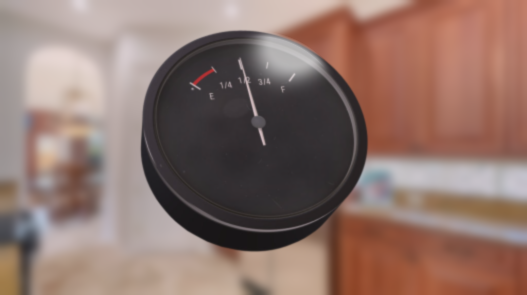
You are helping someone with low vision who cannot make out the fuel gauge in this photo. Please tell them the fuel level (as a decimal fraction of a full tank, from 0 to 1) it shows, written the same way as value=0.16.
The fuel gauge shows value=0.5
